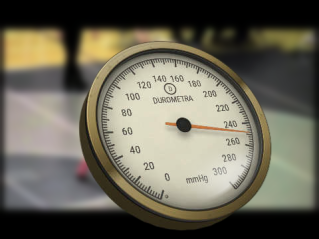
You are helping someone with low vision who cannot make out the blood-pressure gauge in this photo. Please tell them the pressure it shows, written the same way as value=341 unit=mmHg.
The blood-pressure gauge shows value=250 unit=mmHg
